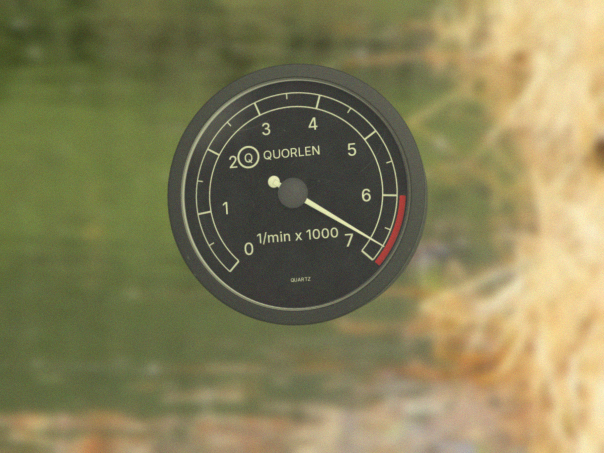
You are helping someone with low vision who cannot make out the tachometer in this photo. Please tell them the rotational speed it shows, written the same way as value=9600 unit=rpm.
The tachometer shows value=6750 unit=rpm
